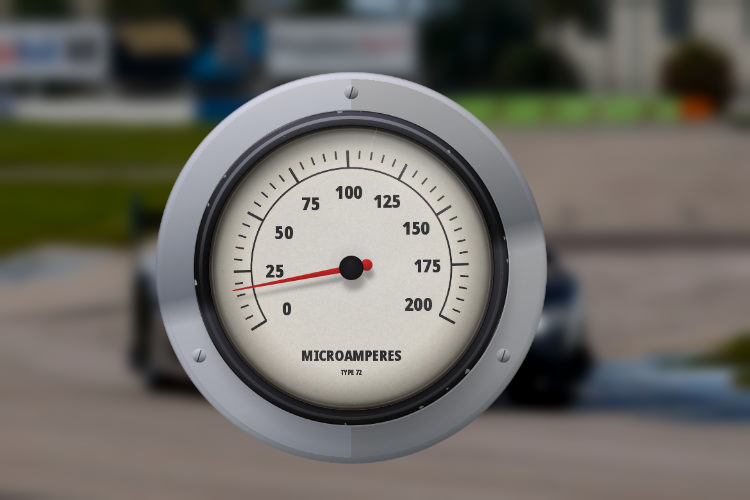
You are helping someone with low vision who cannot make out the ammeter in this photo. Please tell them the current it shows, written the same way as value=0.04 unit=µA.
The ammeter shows value=17.5 unit=µA
